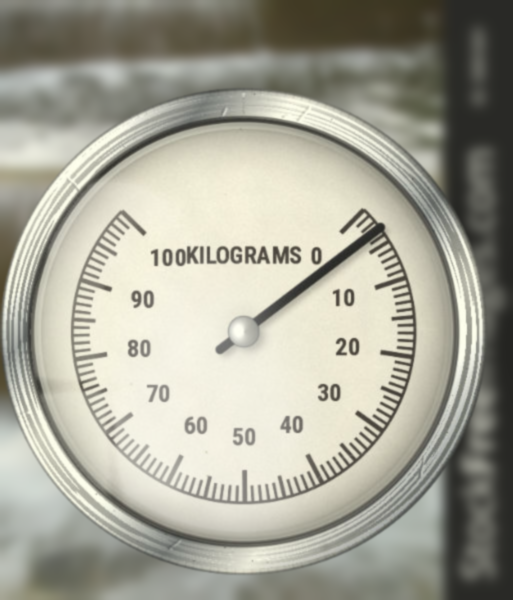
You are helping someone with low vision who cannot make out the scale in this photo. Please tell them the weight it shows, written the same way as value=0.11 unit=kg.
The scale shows value=3 unit=kg
